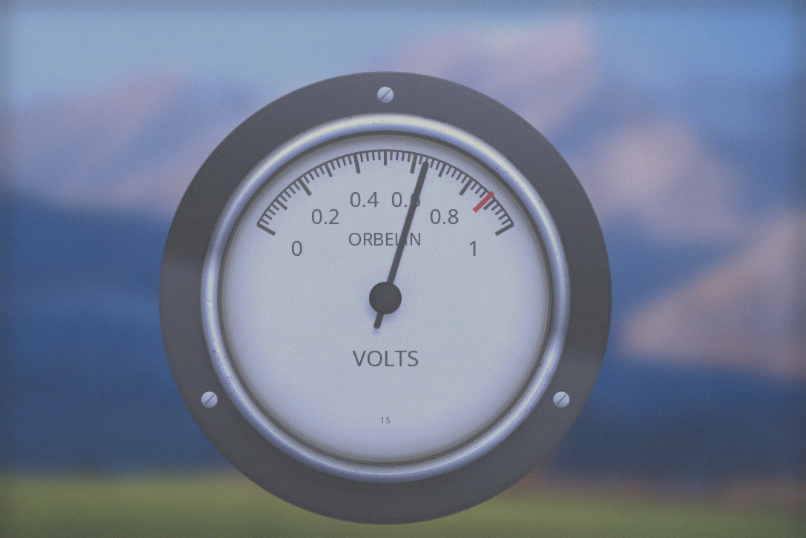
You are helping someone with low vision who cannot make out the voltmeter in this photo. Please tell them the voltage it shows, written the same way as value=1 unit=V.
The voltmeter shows value=0.64 unit=V
